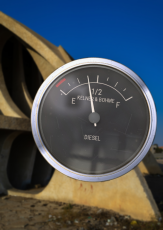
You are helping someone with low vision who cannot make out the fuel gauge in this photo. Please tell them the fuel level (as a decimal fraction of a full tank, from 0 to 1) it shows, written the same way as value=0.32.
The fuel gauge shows value=0.375
